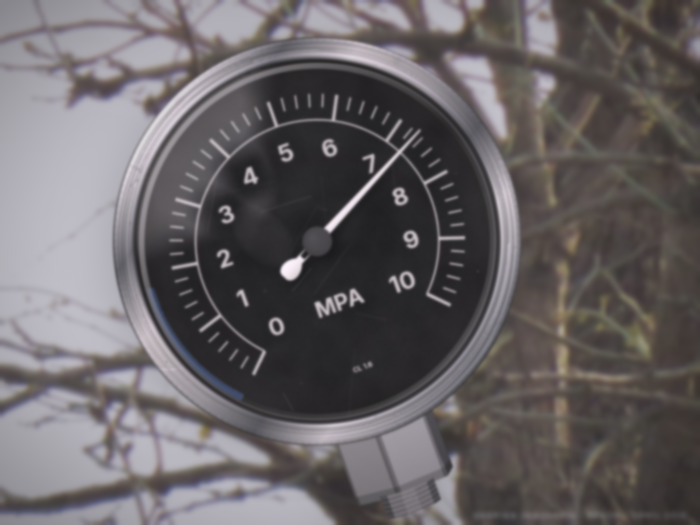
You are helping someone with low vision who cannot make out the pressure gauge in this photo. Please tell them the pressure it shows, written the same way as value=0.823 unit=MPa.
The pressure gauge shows value=7.3 unit=MPa
